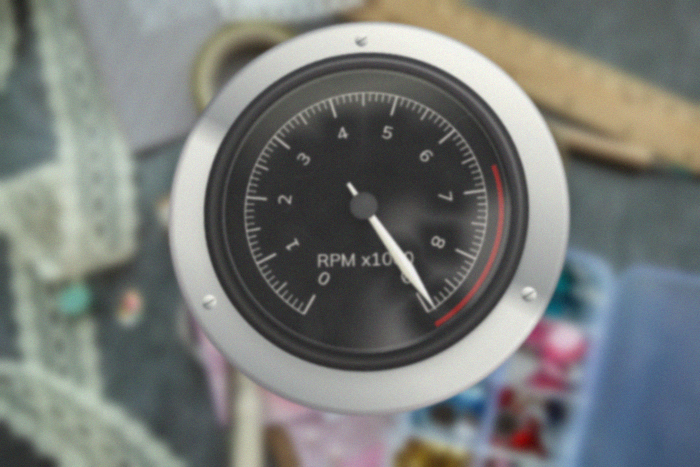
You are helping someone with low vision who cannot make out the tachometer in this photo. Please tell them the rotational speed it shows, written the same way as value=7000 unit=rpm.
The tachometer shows value=8900 unit=rpm
